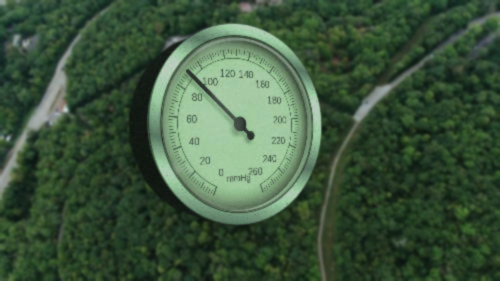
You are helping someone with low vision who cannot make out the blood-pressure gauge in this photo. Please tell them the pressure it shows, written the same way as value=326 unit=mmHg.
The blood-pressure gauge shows value=90 unit=mmHg
